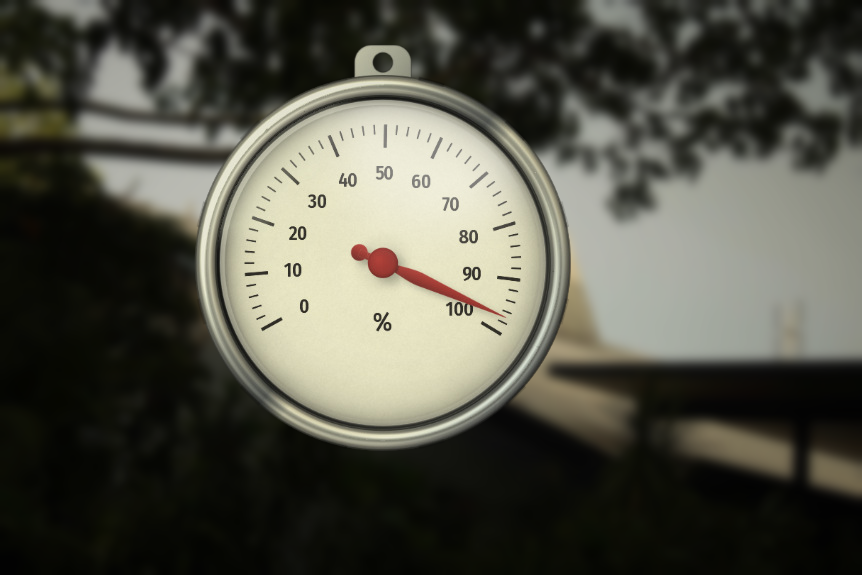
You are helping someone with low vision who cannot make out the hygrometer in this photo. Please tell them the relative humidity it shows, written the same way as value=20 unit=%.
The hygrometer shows value=97 unit=%
